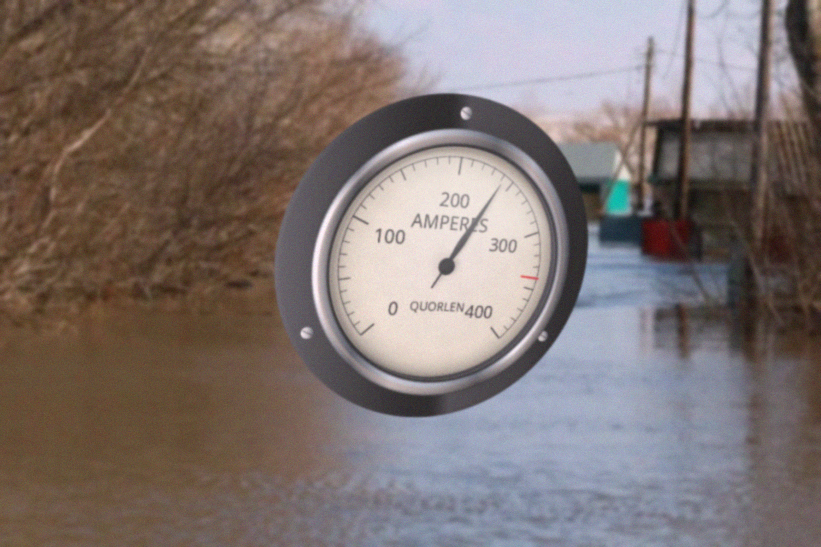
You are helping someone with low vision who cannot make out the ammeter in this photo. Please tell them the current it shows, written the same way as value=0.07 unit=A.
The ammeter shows value=240 unit=A
